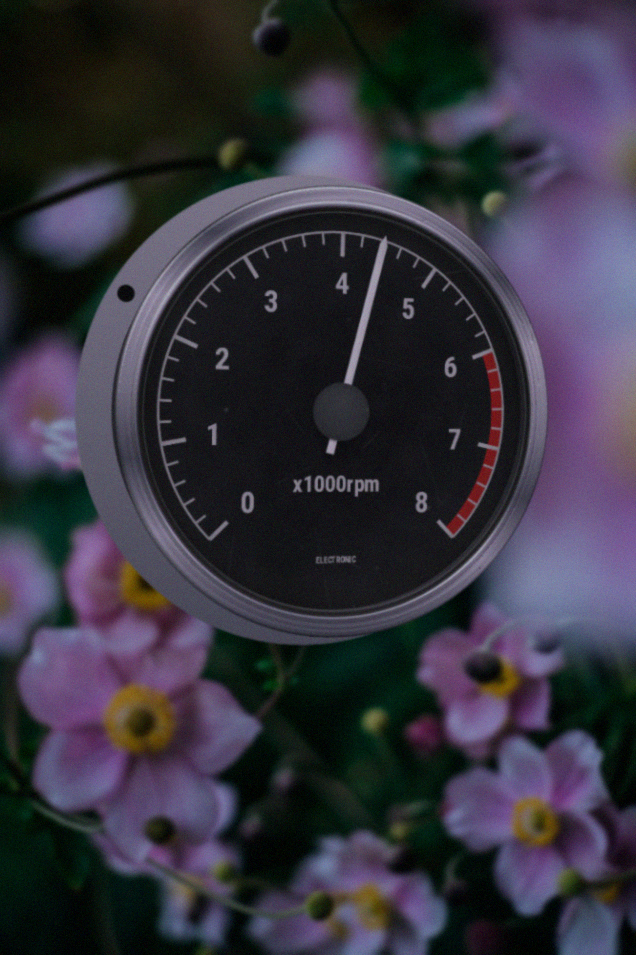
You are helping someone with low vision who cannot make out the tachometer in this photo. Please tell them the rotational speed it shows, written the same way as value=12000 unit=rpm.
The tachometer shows value=4400 unit=rpm
